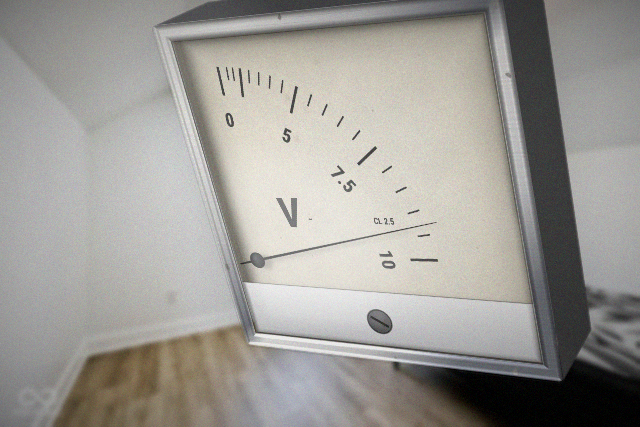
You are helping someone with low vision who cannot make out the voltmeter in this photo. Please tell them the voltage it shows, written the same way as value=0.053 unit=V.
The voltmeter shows value=9.25 unit=V
